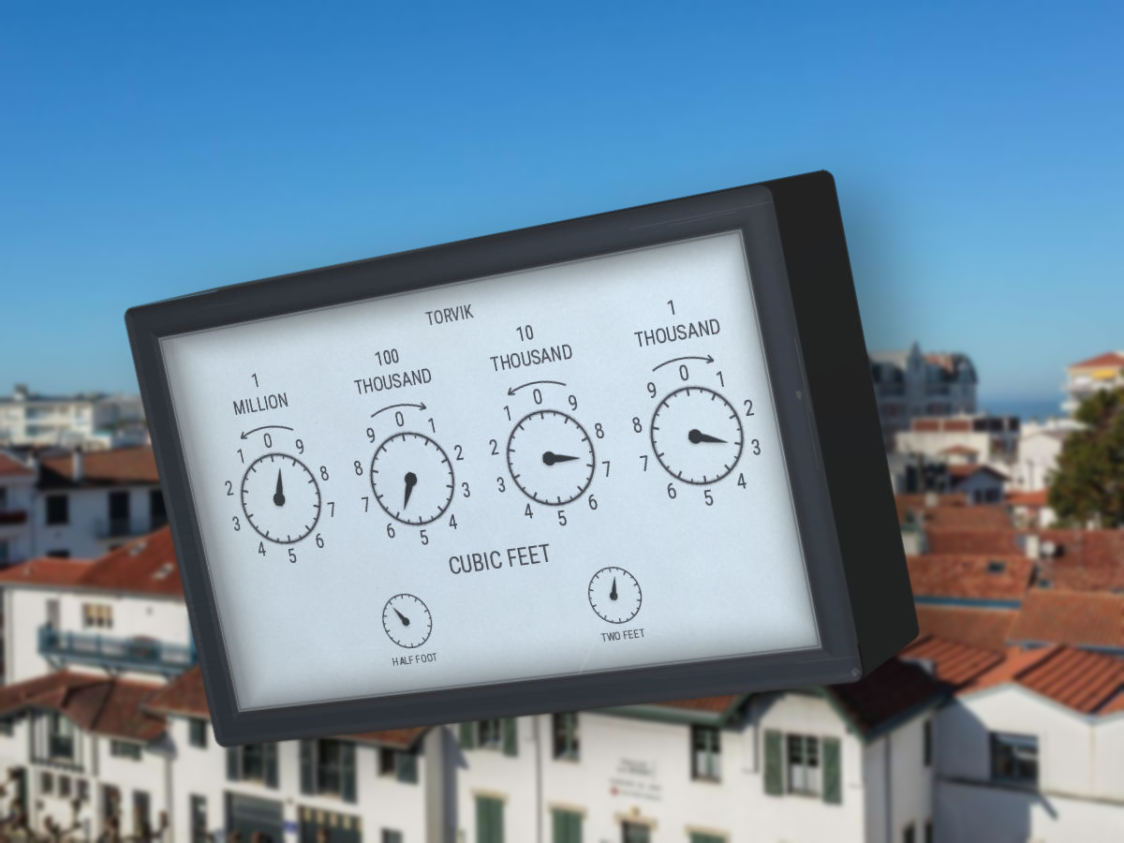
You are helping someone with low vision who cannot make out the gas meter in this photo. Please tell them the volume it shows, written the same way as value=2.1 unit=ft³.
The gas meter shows value=957300 unit=ft³
